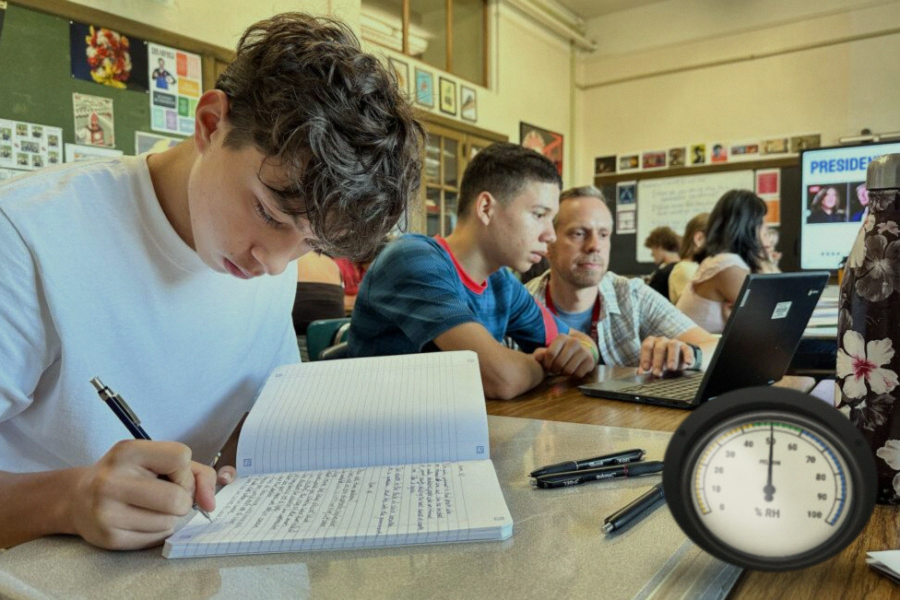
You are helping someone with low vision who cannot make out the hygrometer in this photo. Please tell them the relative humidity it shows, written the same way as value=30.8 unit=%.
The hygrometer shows value=50 unit=%
